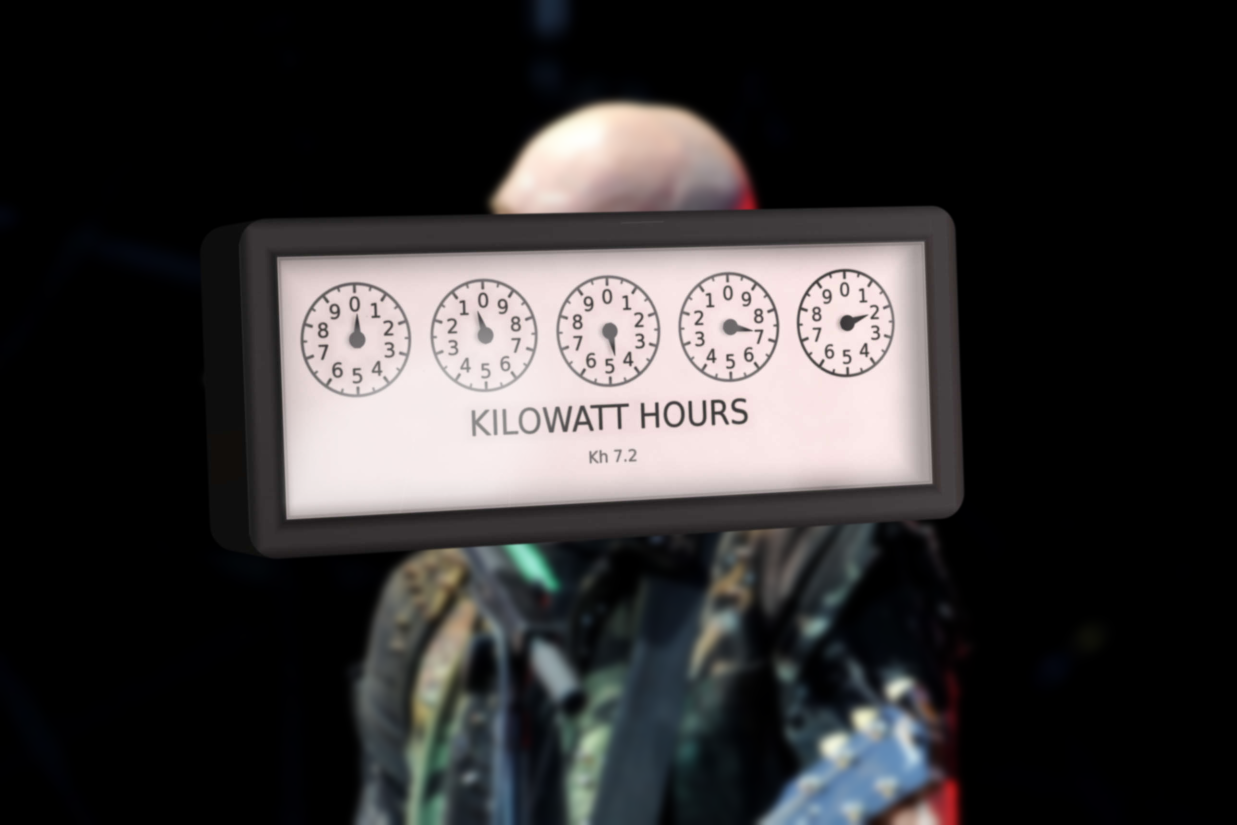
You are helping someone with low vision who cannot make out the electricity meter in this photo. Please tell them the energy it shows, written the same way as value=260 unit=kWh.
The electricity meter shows value=472 unit=kWh
